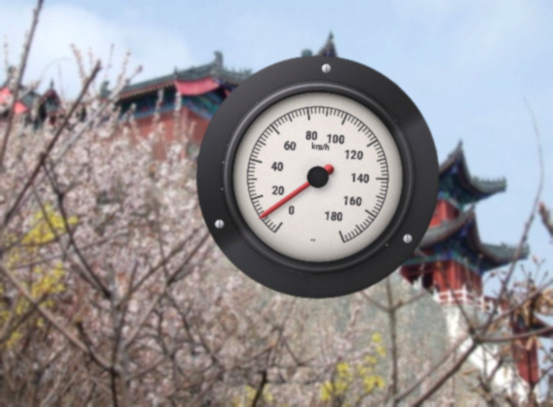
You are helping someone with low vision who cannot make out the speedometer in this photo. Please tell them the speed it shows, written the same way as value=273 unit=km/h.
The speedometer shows value=10 unit=km/h
